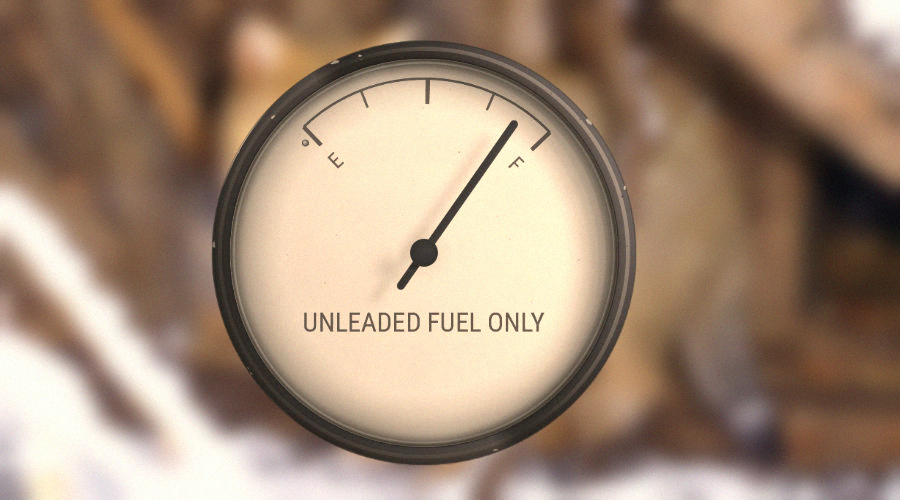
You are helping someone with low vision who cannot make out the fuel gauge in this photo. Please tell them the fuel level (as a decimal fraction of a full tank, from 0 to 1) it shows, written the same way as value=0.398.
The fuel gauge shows value=0.875
